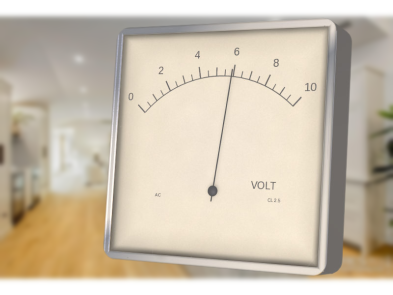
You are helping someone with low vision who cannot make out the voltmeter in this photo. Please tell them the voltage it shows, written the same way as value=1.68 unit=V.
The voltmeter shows value=6 unit=V
